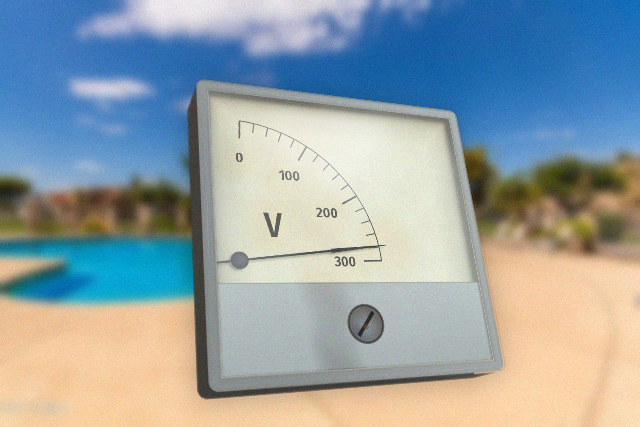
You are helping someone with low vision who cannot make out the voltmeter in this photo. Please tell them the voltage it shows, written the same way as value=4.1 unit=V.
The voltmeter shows value=280 unit=V
